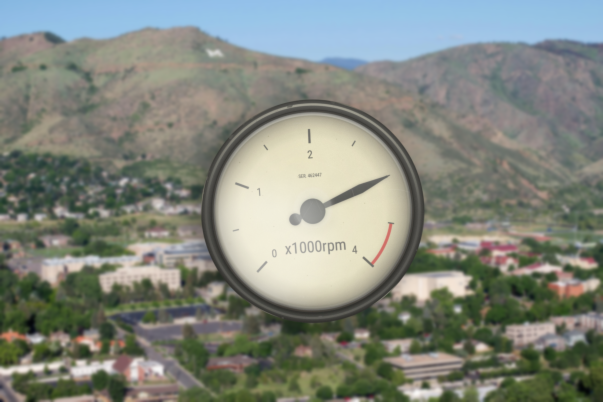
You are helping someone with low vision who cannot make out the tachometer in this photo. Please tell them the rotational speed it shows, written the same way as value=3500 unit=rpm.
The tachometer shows value=3000 unit=rpm
